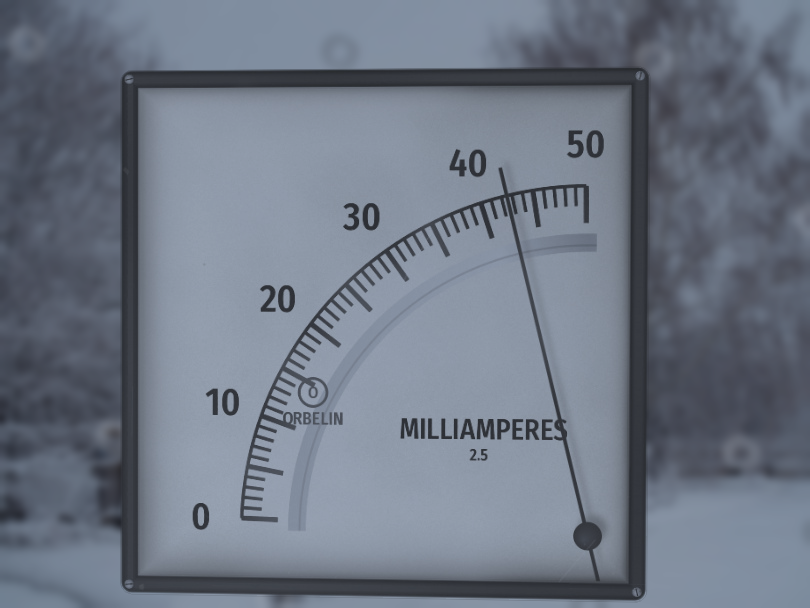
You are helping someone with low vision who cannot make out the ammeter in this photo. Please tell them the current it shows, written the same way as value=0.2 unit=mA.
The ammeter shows value=42.5 unit=mA
